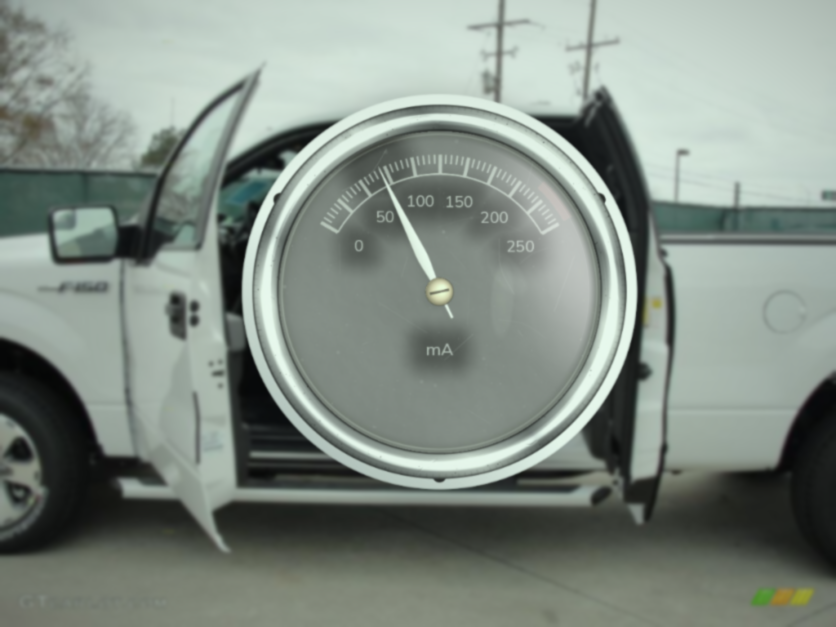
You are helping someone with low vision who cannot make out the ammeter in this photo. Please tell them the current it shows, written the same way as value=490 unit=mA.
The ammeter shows value=70 unit=mA
